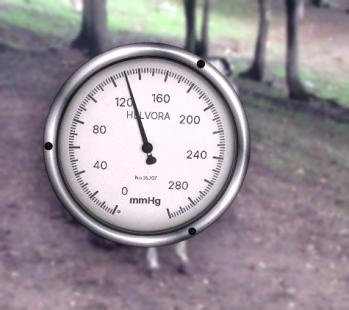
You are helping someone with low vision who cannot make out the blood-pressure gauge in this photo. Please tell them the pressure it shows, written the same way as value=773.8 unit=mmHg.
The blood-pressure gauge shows value=130 unit=mmHg
